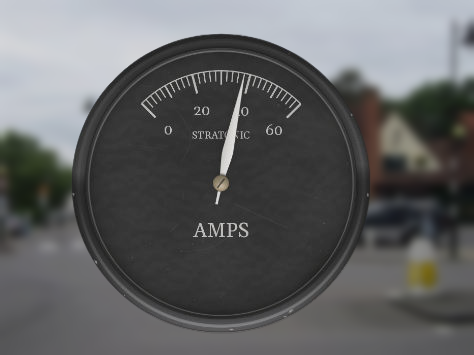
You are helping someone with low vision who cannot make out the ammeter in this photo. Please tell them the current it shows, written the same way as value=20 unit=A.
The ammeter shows value=38 unit=A
